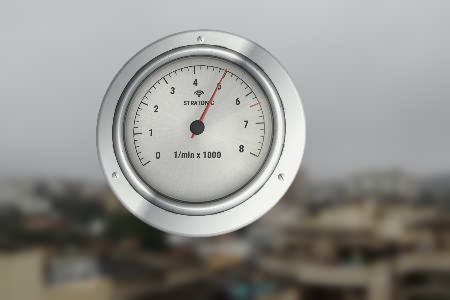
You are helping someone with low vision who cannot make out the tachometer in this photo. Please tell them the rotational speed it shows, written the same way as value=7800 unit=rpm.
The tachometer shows value=5000 unit=rpm
